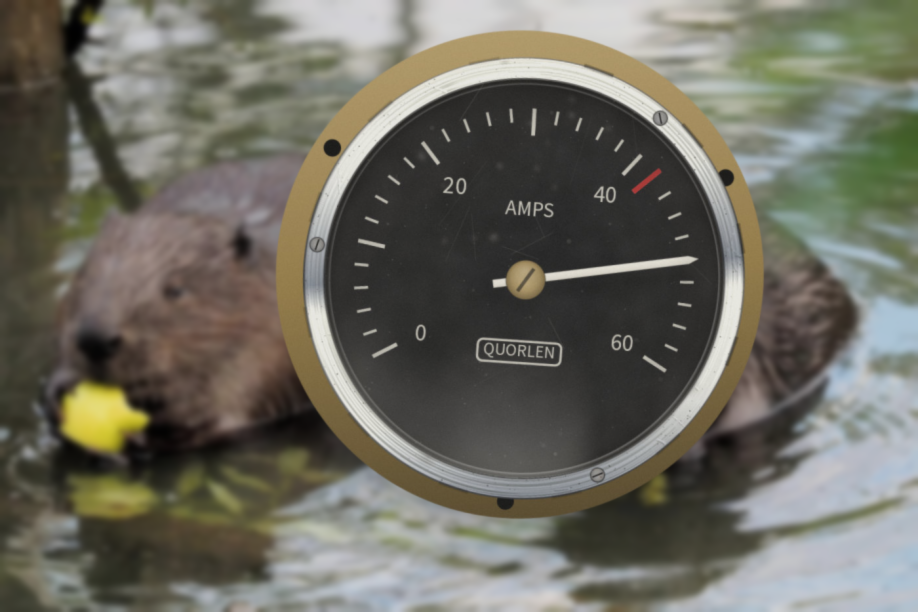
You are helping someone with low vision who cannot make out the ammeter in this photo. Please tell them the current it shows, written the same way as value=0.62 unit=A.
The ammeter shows value=50 unit=A
